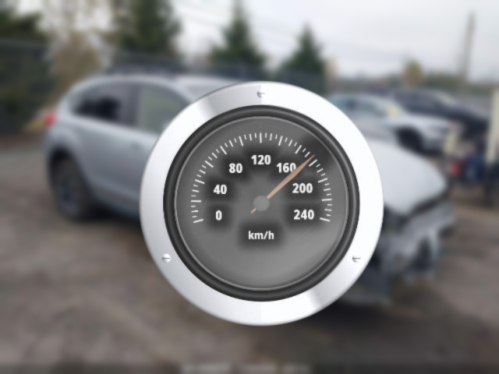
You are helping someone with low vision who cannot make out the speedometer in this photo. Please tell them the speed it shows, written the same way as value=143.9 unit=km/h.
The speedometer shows value=175 unit=km/h
